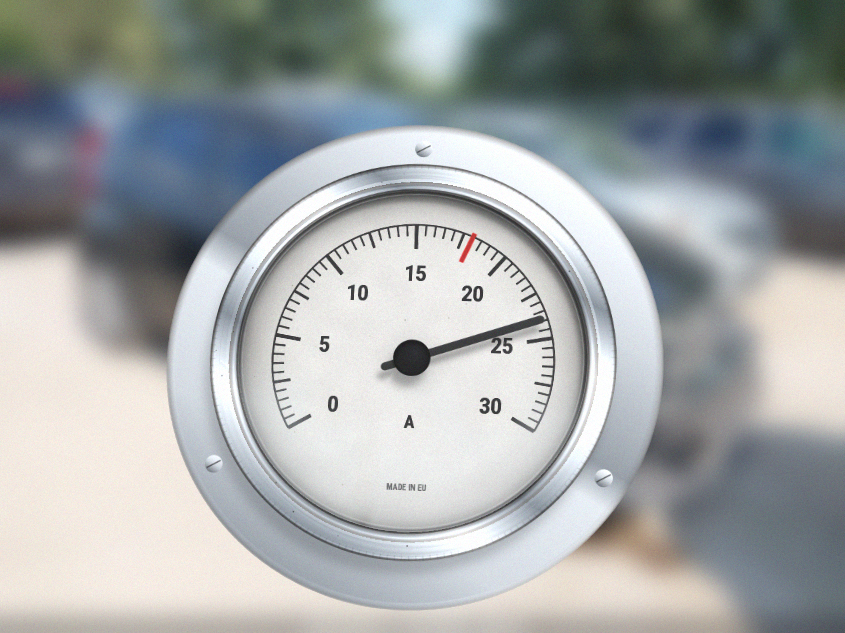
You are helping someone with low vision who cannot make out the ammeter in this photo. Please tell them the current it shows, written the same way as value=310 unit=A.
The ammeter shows value=24 unit=A
